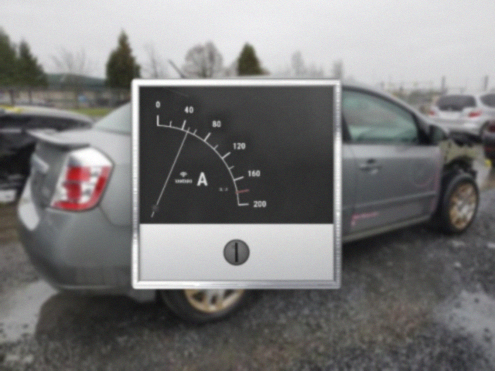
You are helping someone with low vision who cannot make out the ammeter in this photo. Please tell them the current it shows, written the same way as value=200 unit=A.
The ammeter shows value=50 unit=A
